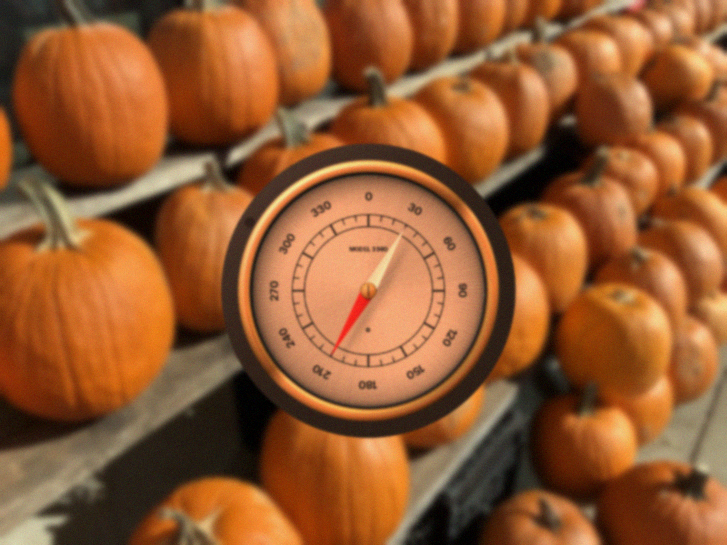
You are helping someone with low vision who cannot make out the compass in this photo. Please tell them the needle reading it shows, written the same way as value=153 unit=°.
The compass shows value=210 unit=°
